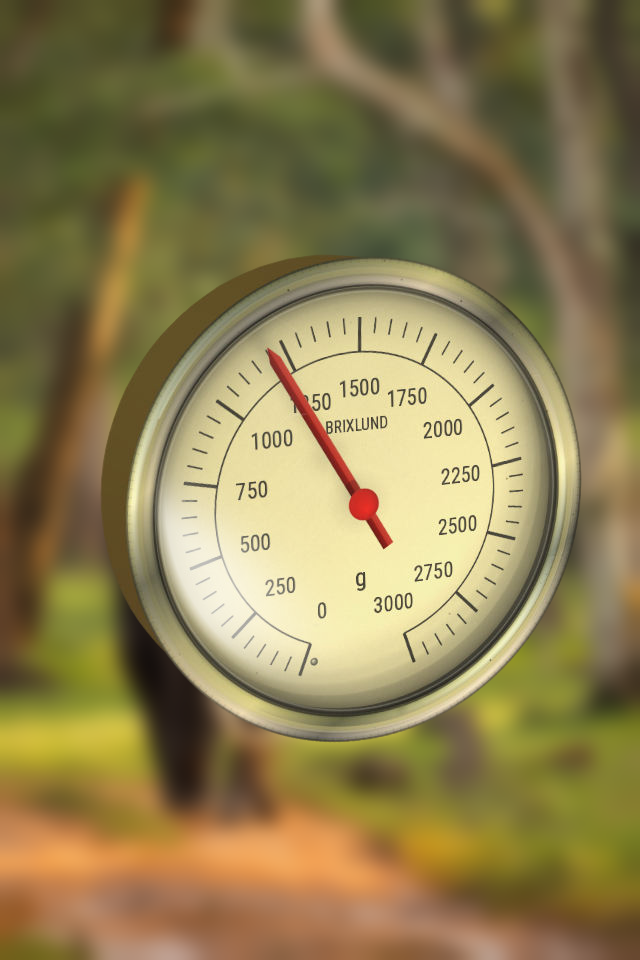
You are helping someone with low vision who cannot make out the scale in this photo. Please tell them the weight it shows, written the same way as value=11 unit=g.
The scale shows value=1200 unit=g
